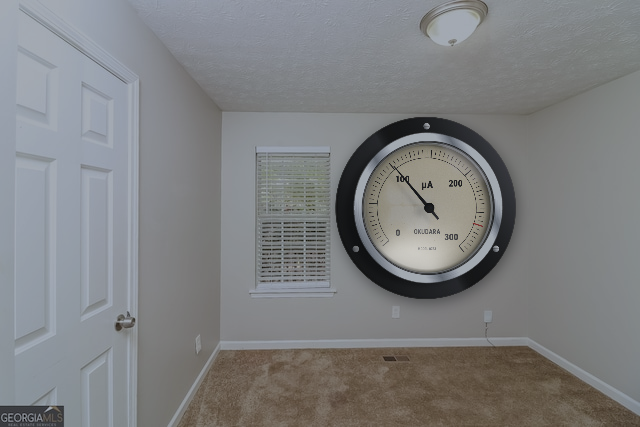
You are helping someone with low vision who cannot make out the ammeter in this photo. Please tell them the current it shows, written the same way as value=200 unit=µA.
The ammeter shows value=100 unit=µA
